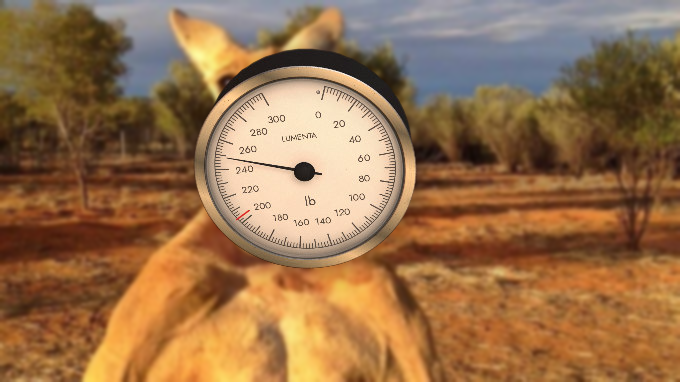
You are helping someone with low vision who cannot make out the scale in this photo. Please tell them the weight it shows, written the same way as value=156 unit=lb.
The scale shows value=250 unit=lb
